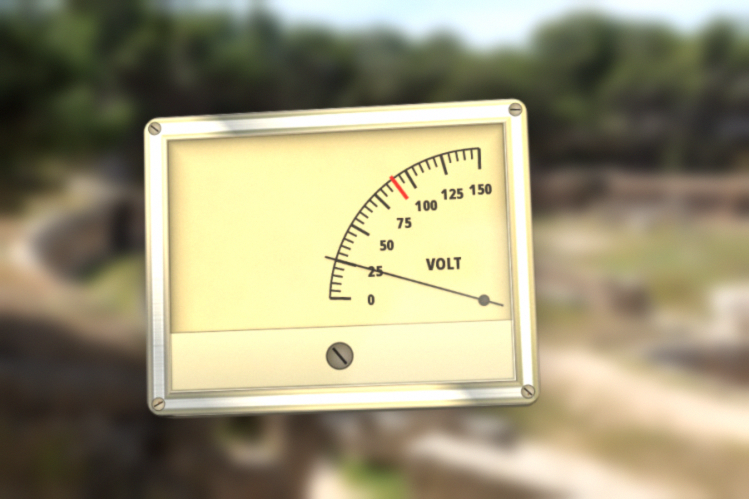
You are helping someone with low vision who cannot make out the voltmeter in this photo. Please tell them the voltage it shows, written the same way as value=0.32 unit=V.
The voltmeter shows value=25 unit=V
